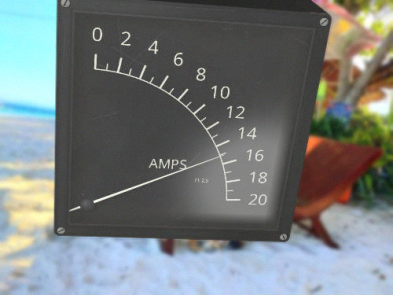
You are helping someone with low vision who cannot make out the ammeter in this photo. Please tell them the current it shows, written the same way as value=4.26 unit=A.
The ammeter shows value=15 unit=A
